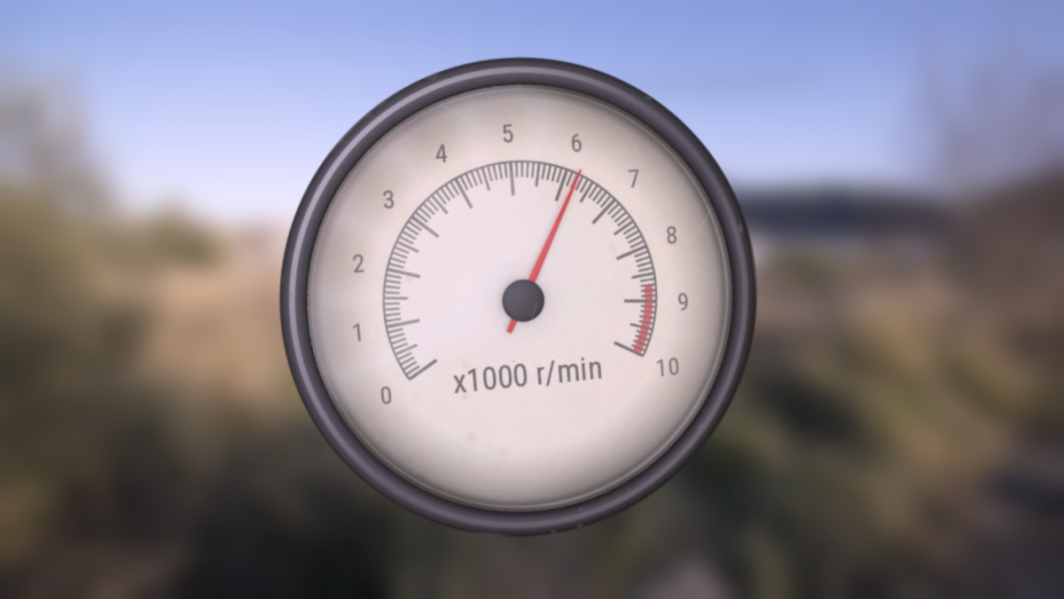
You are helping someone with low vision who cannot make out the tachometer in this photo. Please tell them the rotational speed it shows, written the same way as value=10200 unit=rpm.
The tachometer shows value=6200 unit=rpm
